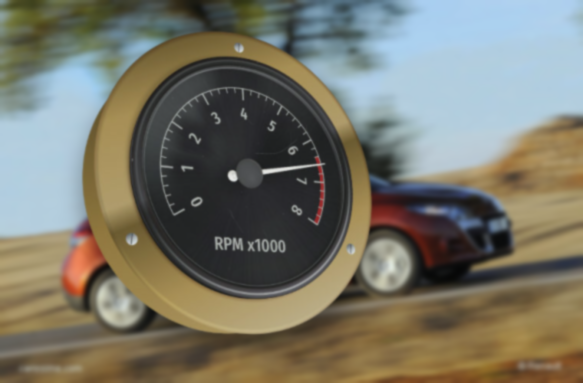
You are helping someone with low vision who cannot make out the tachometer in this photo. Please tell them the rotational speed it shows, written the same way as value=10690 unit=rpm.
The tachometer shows value=6600 unit=rpm
